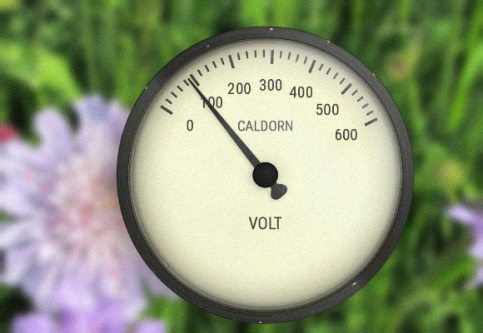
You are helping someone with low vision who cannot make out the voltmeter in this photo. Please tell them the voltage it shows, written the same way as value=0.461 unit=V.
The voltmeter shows value=90 unit=V
